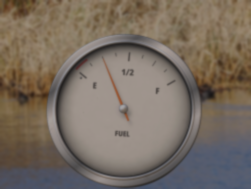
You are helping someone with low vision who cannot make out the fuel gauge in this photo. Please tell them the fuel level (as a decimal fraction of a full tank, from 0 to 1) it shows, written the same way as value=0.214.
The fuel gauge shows value=0.25
